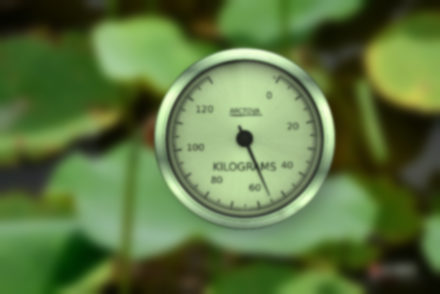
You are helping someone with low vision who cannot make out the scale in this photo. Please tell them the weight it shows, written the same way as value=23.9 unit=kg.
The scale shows value=55 unit=kg
